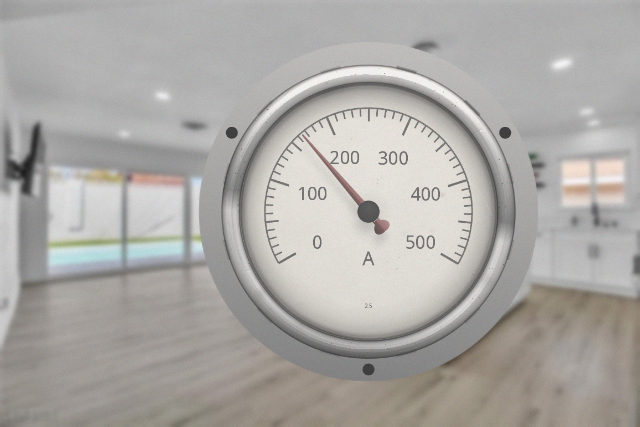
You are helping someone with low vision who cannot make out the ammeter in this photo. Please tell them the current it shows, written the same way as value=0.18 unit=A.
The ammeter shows value=165 unit=A
